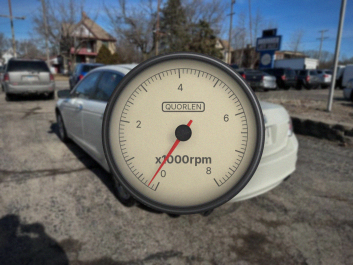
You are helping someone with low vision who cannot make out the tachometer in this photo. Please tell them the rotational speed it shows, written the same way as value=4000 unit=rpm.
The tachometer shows value=200 unit=rpm
